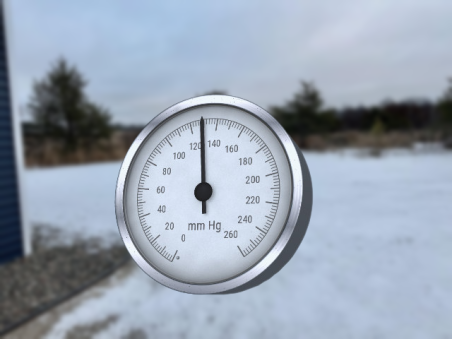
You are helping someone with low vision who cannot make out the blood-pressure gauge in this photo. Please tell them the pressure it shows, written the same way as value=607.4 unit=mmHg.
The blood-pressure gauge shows value=130 unit=mmHg
